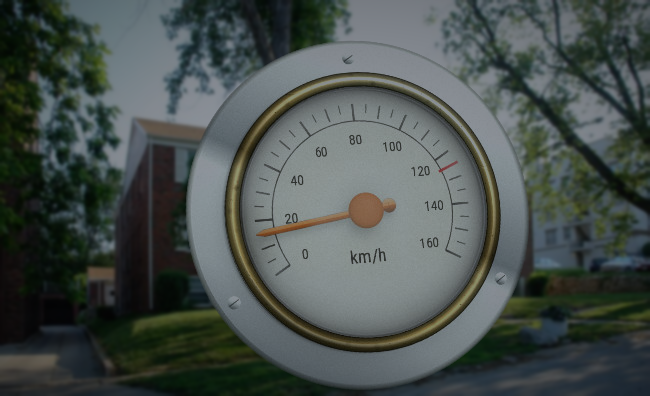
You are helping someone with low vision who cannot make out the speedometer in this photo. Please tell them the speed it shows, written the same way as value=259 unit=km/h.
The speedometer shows value=15 unit=km/h
